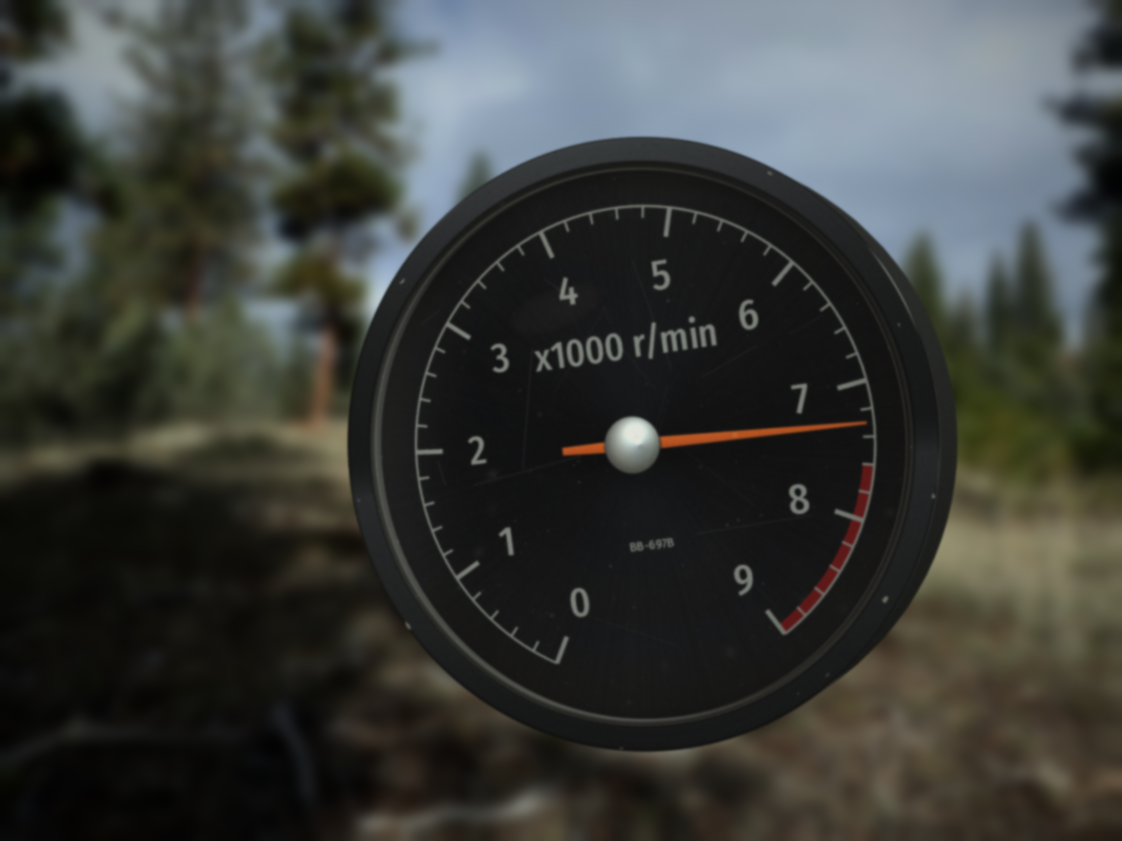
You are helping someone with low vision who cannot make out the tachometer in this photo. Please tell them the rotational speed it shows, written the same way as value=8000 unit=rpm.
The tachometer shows value=7300 unit=rpm
